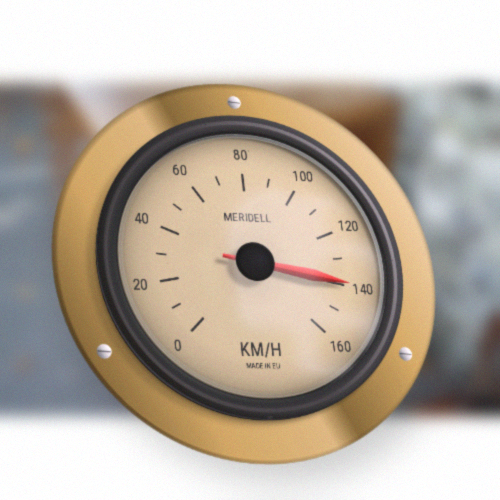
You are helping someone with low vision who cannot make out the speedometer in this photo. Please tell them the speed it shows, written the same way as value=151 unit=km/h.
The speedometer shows value=140 unit=km/h
